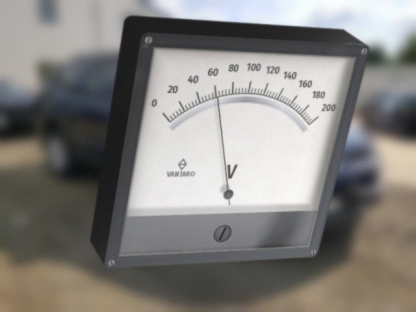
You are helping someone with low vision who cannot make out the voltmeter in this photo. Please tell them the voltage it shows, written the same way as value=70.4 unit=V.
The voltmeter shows value=60 unit=V
